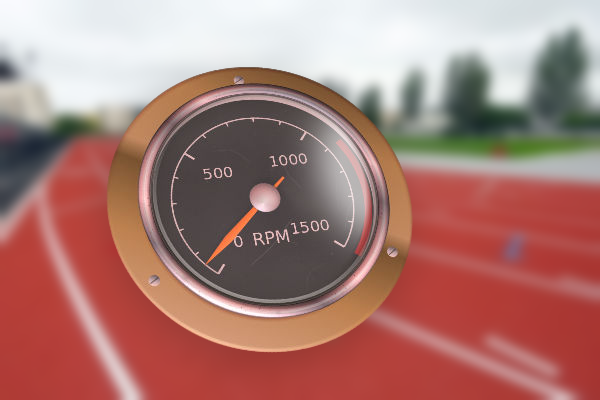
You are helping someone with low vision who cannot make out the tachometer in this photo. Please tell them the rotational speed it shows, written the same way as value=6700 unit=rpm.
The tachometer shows value=50 unit=rpm
